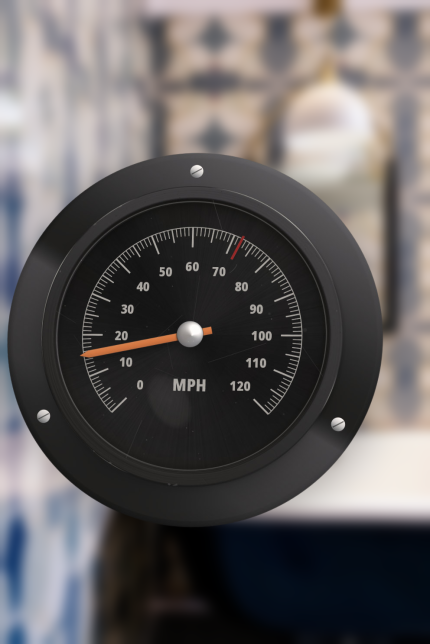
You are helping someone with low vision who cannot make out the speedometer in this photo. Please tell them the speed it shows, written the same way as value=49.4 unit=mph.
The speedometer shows value=15 unit=mph
